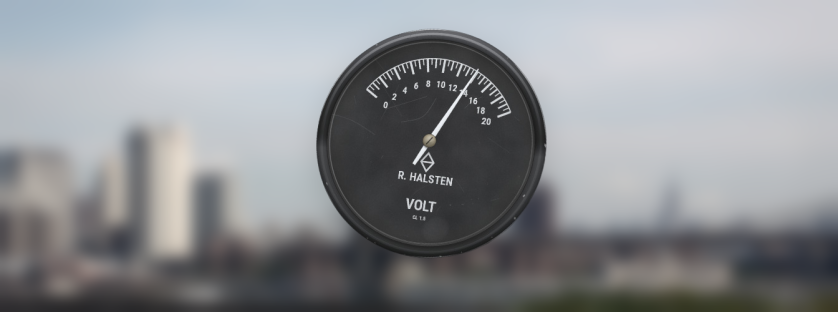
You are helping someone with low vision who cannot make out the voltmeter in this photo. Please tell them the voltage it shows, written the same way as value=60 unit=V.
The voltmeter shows value=14 unit=V
